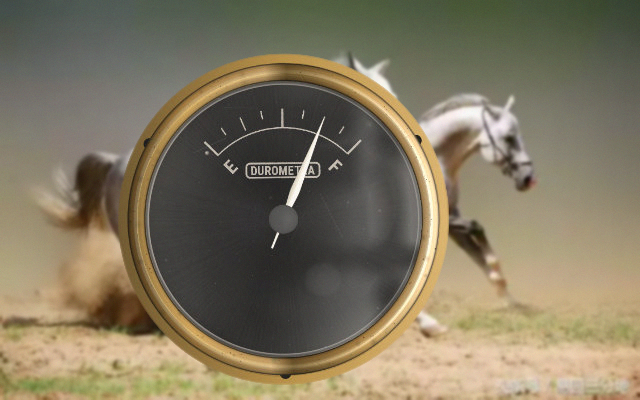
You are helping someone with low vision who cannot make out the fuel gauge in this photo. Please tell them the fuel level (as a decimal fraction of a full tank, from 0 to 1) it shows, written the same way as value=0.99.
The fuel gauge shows value=0.75
